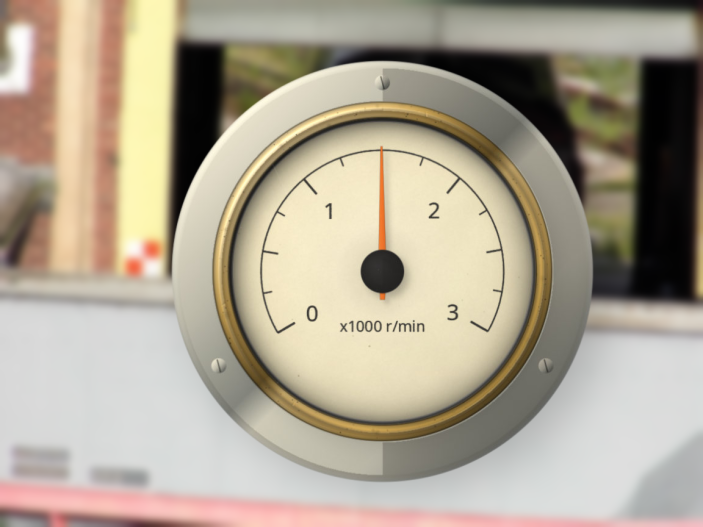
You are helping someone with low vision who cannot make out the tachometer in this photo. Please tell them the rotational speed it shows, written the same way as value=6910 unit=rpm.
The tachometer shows value=1500 unit=rpm
